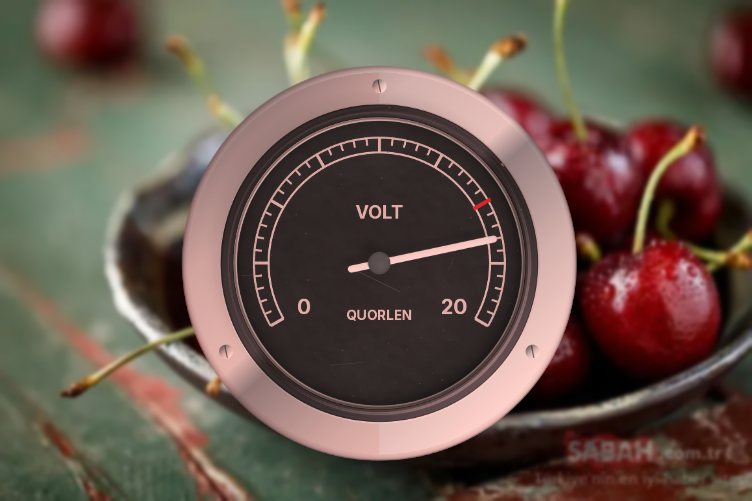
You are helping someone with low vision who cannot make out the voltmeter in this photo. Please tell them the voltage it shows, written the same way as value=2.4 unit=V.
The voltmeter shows value=16.5 unit=V
